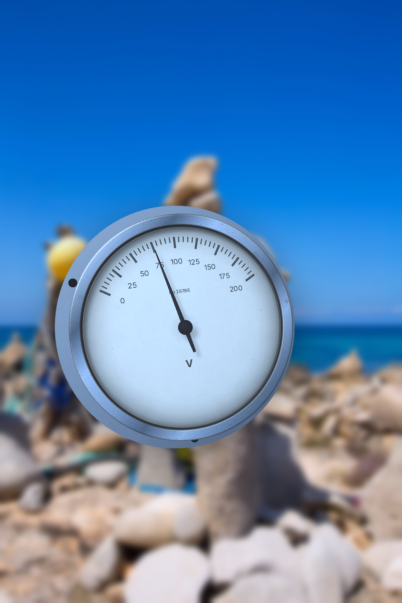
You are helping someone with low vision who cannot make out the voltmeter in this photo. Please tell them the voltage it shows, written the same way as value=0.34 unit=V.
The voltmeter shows value=75 unit=V
